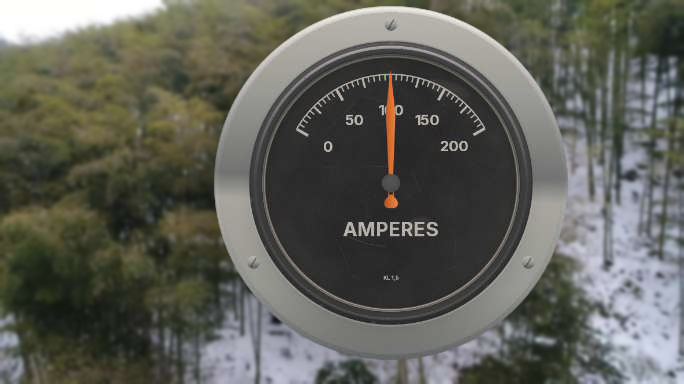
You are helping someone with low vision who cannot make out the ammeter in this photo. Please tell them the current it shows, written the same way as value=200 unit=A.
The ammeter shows value=100 unit=A
